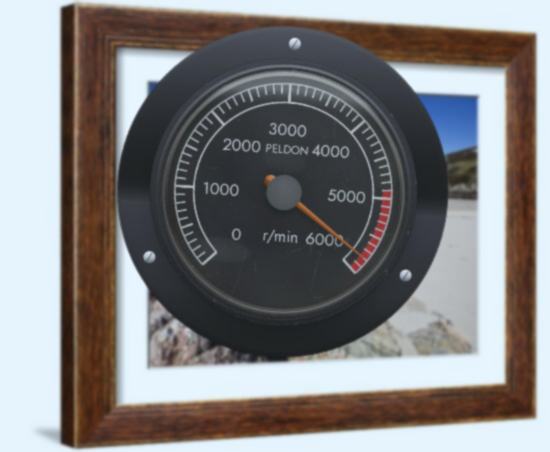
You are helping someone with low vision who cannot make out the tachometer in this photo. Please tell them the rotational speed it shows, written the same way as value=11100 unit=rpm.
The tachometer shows value=5800 unit=rpm
